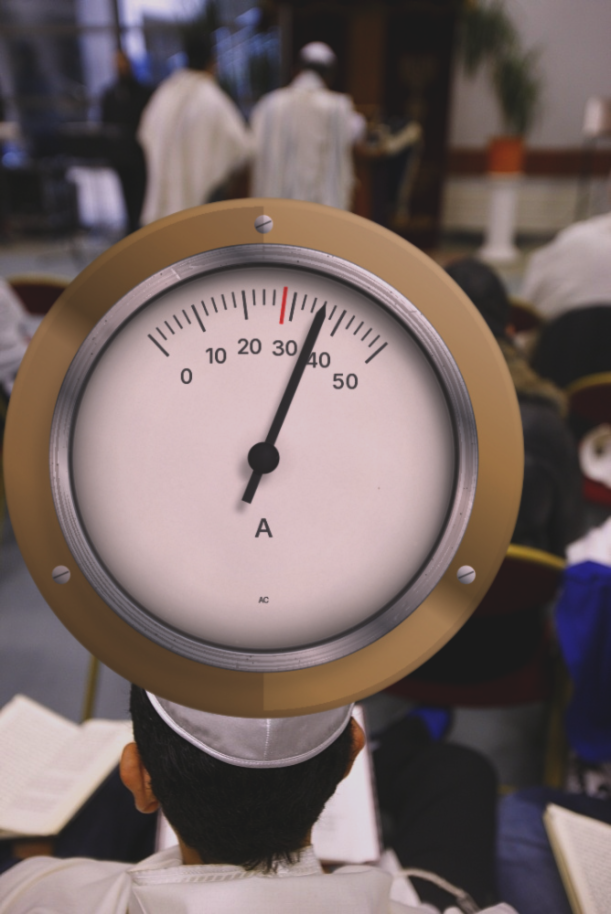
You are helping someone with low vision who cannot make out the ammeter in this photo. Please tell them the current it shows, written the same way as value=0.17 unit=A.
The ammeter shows value=36 unit=A
